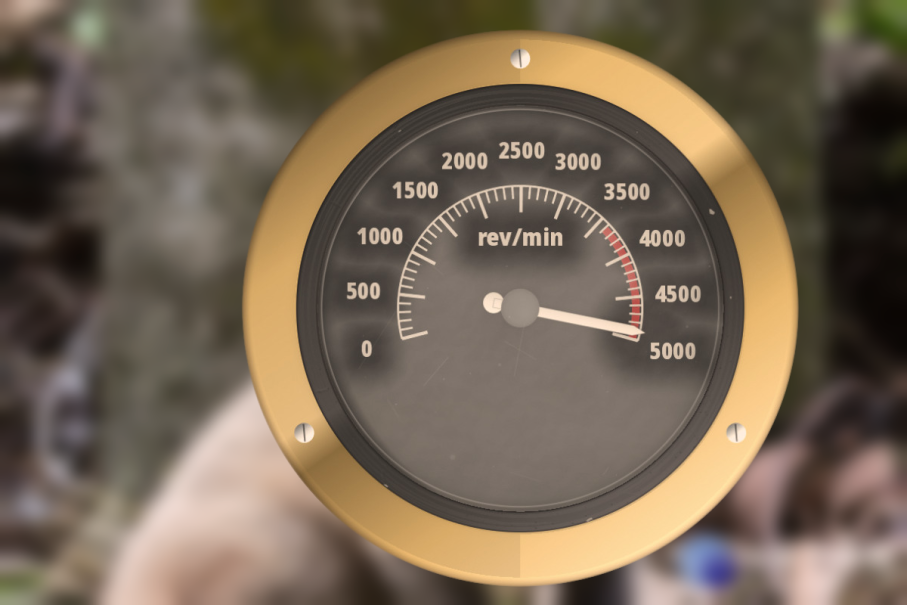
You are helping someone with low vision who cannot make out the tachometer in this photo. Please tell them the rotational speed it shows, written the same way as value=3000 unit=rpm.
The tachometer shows value=4900 unit=rpm
